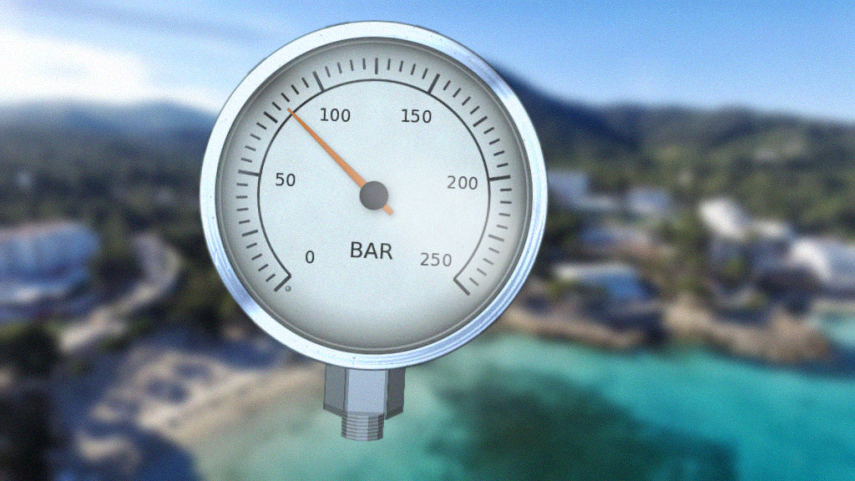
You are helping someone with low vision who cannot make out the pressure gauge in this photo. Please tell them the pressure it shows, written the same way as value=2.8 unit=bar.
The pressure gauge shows value=82.5 unit=bar
